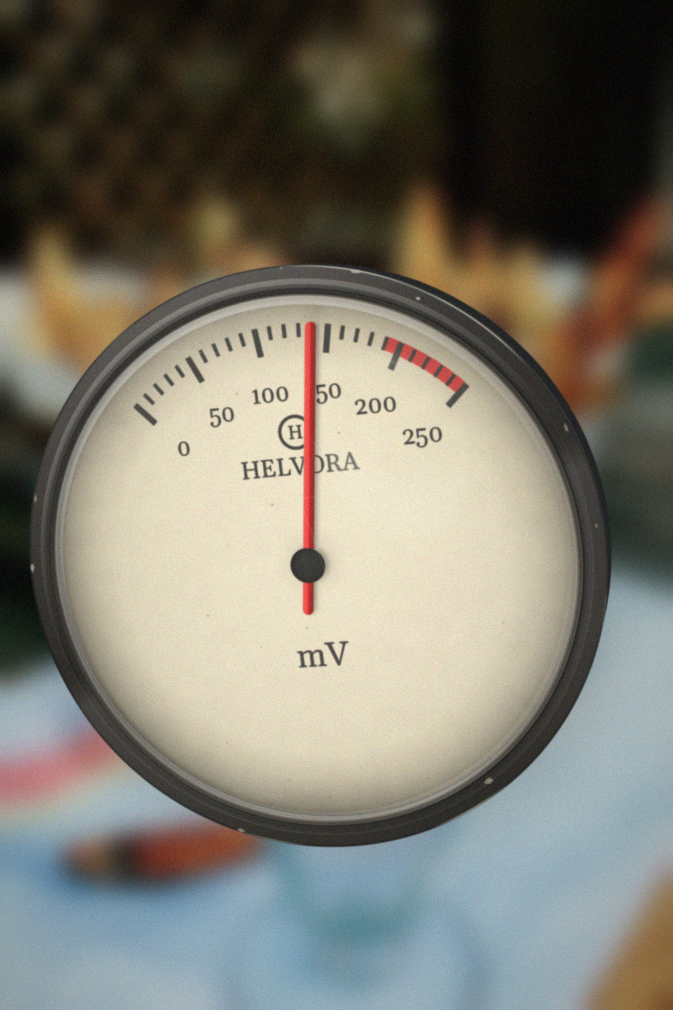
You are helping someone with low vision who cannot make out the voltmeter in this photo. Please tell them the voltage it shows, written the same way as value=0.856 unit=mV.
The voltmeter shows value=140 unit=mV
